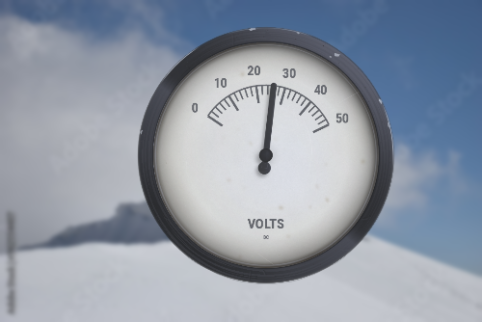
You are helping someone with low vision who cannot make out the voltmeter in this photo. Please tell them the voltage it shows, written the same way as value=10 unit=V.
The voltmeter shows value=26 unit=V
